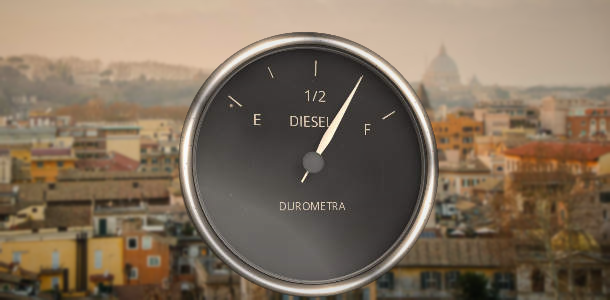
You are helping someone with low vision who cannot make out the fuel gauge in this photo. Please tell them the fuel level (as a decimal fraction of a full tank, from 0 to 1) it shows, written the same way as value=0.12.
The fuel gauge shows value=0.75
